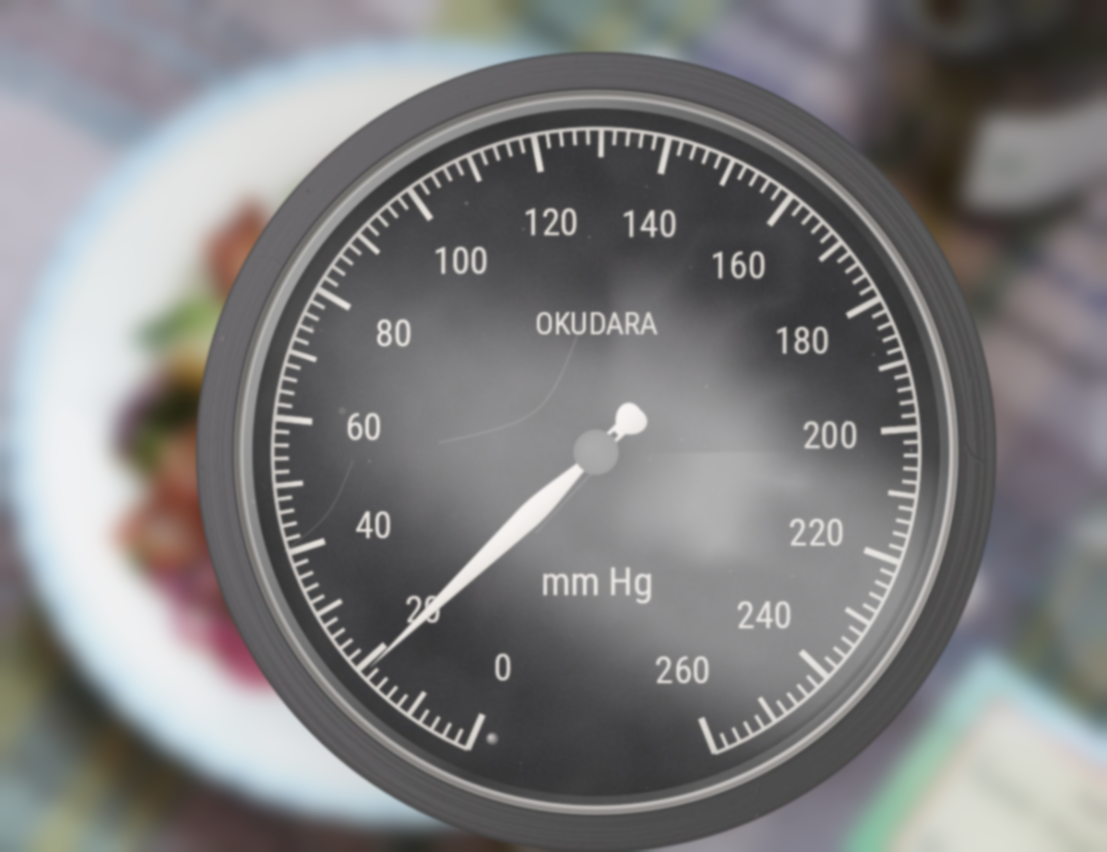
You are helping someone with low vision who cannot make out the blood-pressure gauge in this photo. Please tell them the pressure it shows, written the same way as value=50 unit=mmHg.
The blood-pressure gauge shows value=19 unit=mmHg
